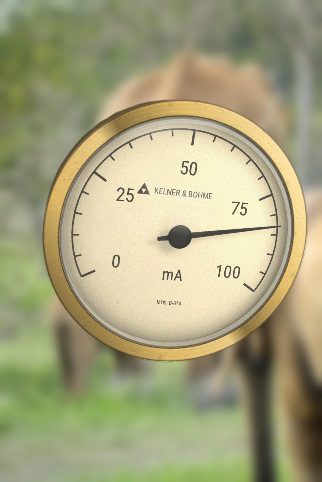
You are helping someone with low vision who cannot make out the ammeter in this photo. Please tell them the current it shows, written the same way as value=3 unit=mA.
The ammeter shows value=82.5 unit=mA
